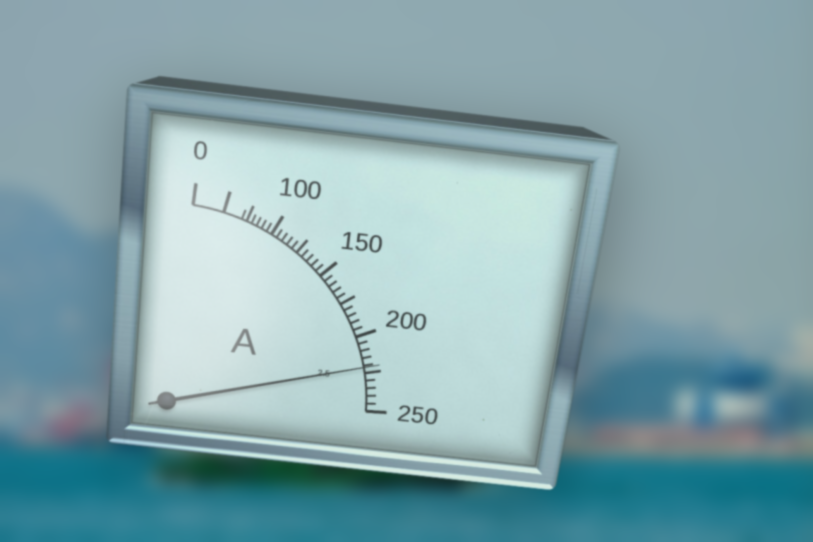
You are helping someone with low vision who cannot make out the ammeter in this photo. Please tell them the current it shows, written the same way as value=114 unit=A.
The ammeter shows value=220 unit=A
